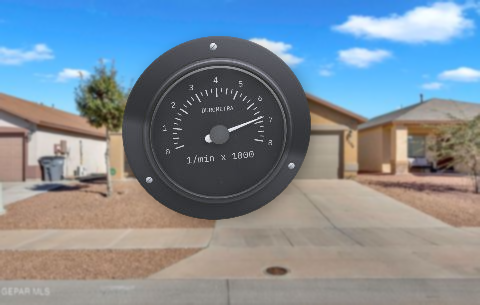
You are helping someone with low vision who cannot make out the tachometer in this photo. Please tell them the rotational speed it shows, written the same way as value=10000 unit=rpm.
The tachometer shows value=6750 unit=rpm
